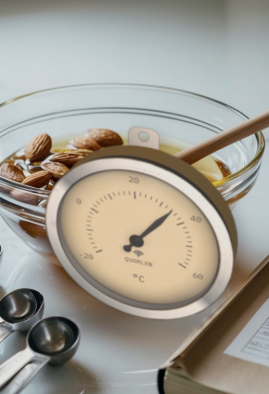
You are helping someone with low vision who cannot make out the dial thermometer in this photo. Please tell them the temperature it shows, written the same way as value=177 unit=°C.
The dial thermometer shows value=34 unit=°C
